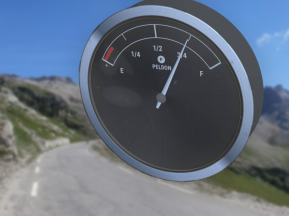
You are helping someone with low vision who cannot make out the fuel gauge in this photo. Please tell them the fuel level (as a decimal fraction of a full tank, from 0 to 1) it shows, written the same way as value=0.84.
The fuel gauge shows value=0.75
